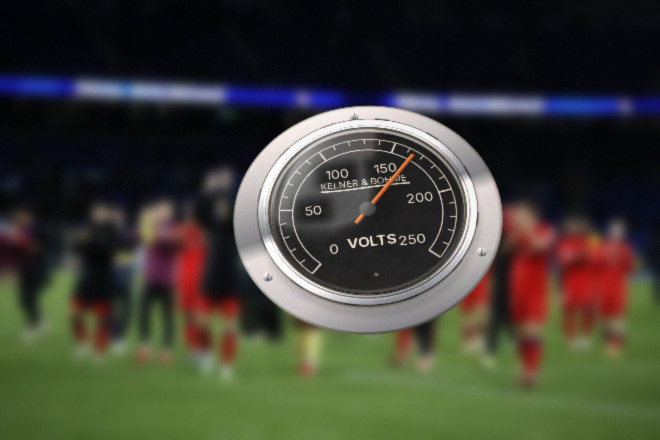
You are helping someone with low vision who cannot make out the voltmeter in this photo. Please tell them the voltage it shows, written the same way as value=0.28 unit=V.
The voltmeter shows value=165 unit=V
